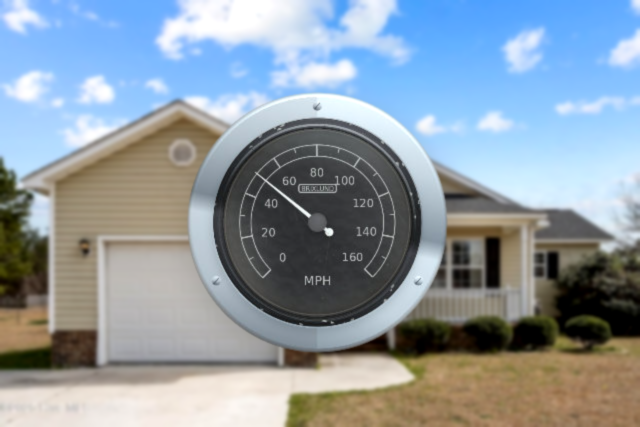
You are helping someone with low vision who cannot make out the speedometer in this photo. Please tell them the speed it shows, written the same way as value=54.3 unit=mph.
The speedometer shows value=50 unit=mph
